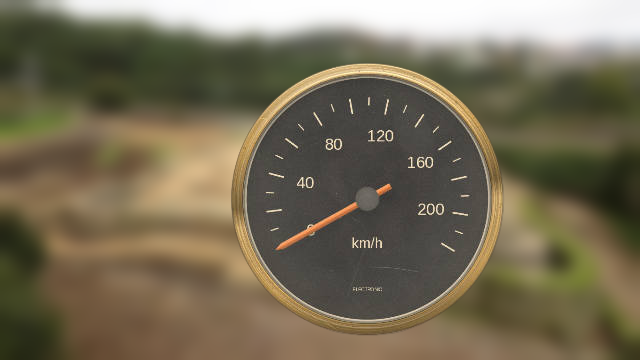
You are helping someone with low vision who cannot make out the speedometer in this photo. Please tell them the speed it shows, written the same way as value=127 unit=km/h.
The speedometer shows value=0 unit=km/h
